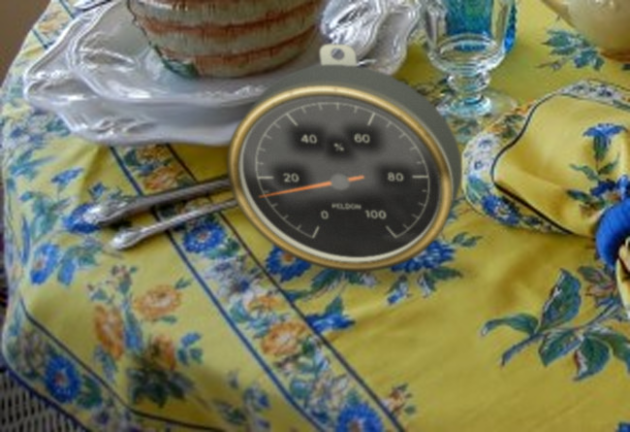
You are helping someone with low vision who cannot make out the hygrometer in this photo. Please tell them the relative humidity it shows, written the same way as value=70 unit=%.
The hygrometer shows value=16 unit=%
